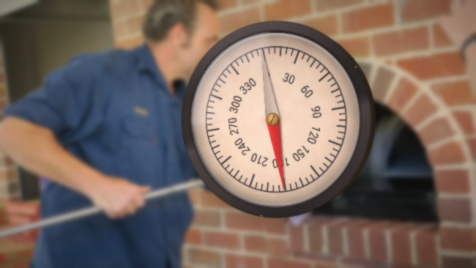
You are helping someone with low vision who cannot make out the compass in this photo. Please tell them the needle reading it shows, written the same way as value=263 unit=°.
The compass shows value=180 unit=°
